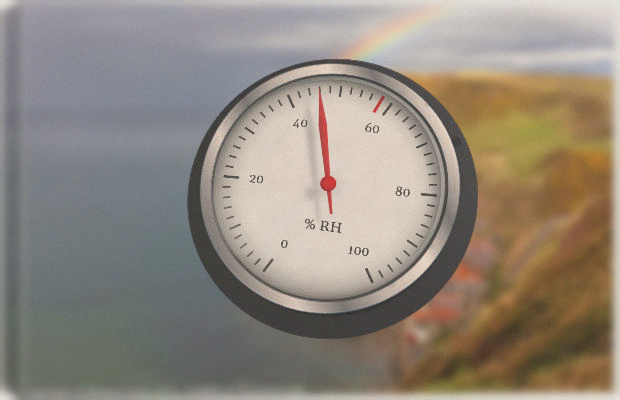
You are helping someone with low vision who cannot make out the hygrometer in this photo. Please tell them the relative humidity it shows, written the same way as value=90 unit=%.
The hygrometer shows value=46 unit=%
